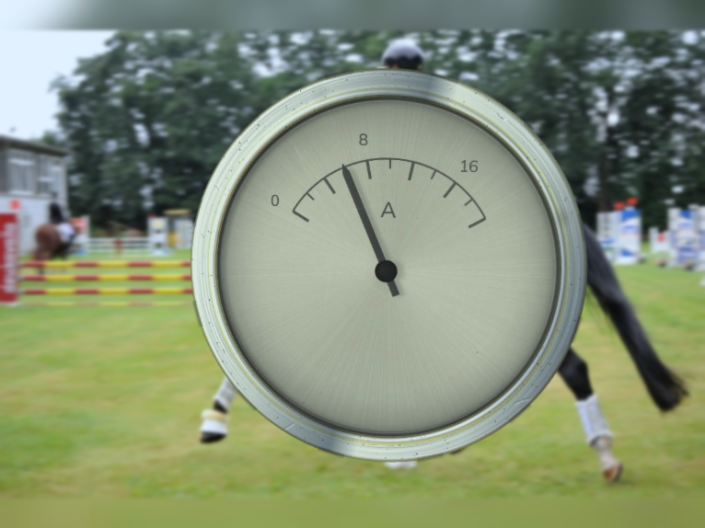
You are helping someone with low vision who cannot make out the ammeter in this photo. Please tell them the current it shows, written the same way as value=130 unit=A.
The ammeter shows value=6 unit=A
